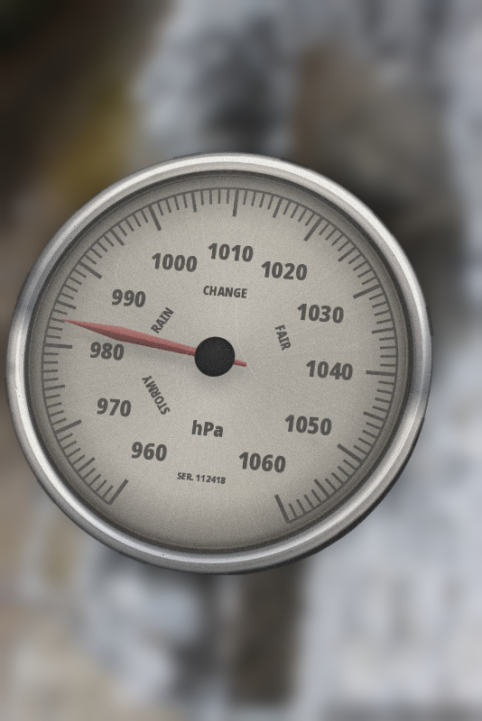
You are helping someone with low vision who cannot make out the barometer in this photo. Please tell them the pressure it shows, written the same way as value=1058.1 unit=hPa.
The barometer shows value=983 unit=hPa
